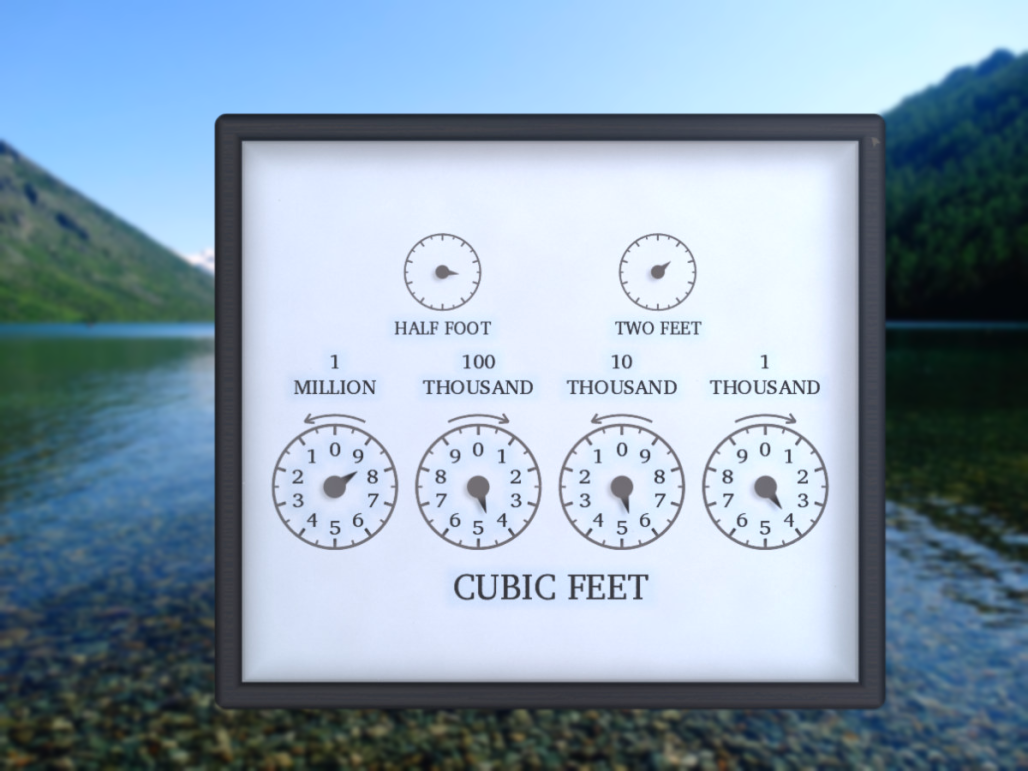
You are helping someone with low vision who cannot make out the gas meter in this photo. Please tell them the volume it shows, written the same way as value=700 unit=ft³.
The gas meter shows value=845400 unit=ft³
